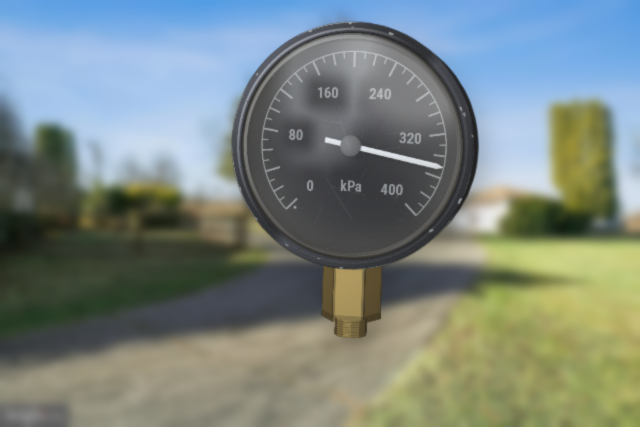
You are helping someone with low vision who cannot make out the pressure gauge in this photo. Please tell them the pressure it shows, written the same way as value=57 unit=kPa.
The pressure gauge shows value=350 unit=kPa
